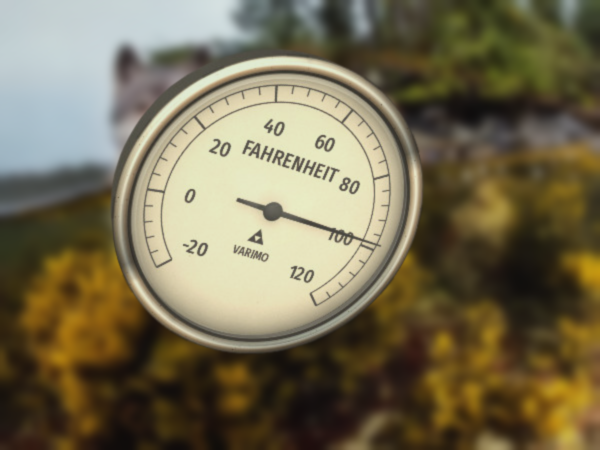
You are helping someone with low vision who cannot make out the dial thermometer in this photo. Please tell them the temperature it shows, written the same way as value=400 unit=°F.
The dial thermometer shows value=98 unit=°F
